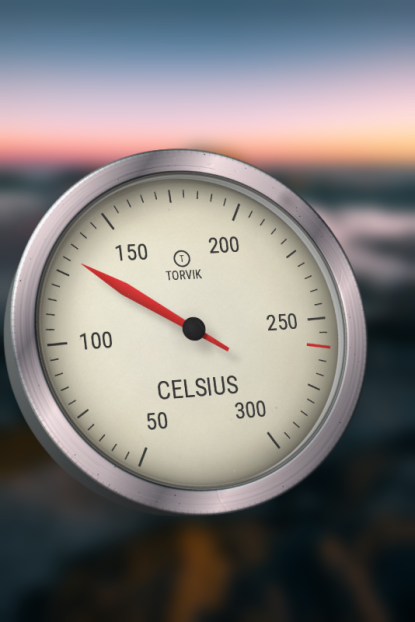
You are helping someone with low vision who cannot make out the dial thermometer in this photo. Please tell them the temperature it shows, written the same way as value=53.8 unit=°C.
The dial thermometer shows value=130 unit=°C
